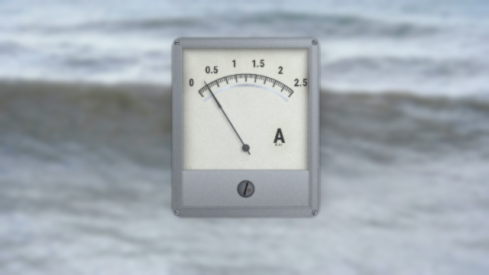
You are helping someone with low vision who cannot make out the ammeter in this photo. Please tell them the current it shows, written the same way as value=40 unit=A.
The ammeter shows value=0.25 unit=A
